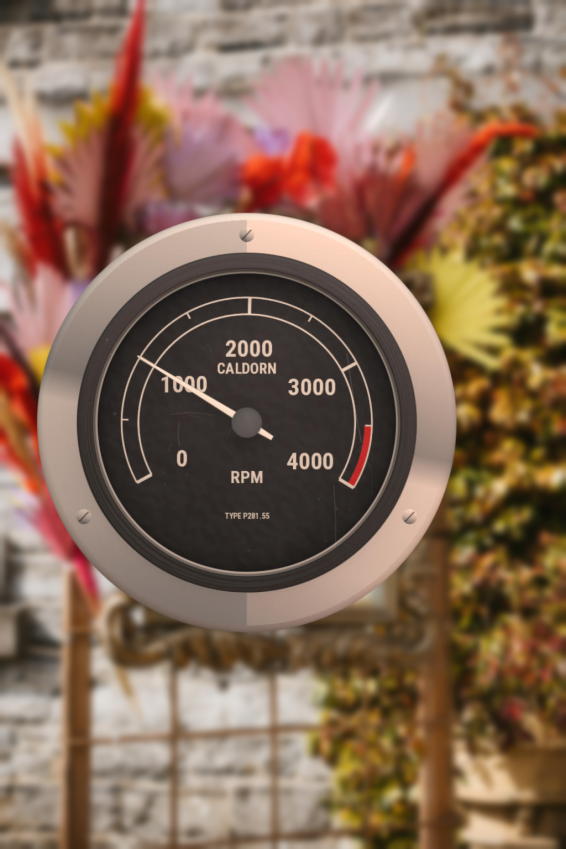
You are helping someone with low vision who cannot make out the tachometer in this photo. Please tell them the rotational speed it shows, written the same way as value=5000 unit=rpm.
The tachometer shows value=1000 unit=rpm
